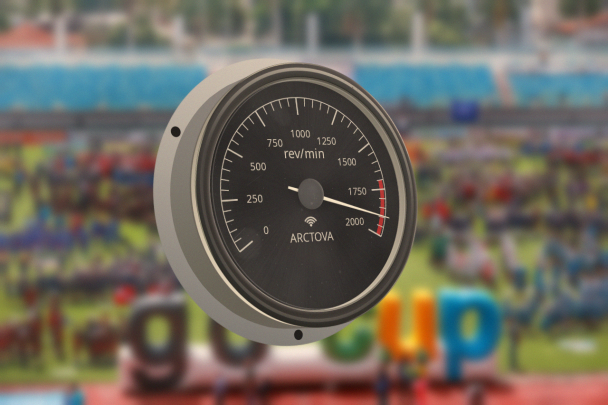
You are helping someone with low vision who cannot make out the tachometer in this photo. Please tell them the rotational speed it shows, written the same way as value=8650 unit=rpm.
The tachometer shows value=1900 unit=rpm
